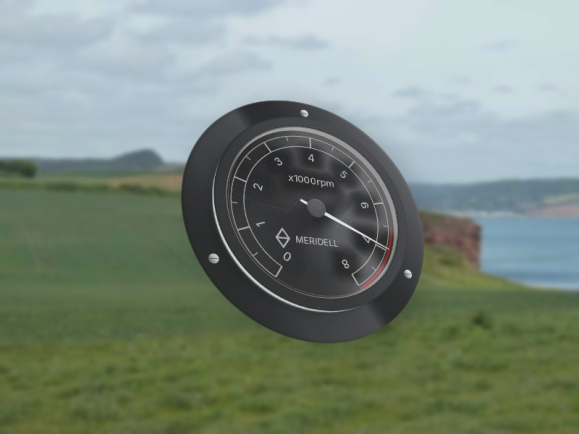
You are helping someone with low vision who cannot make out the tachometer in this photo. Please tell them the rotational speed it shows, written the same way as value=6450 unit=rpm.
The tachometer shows value=7000 unit=rpm
